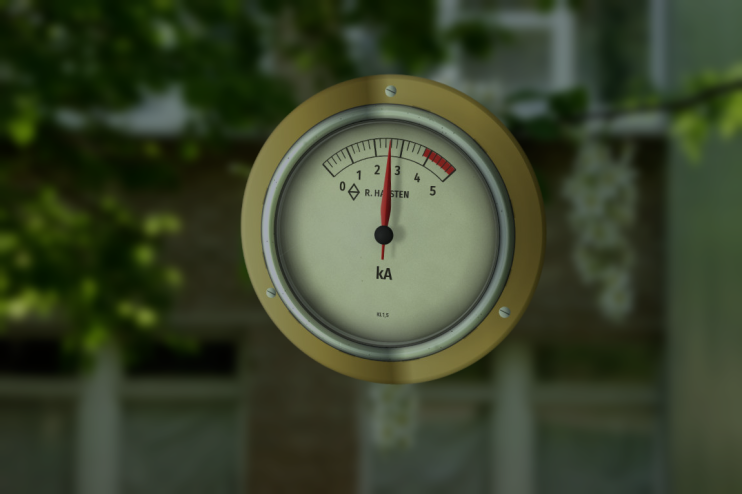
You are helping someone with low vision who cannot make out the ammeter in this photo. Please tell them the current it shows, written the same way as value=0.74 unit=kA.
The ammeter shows value=2.6 unit=kA
